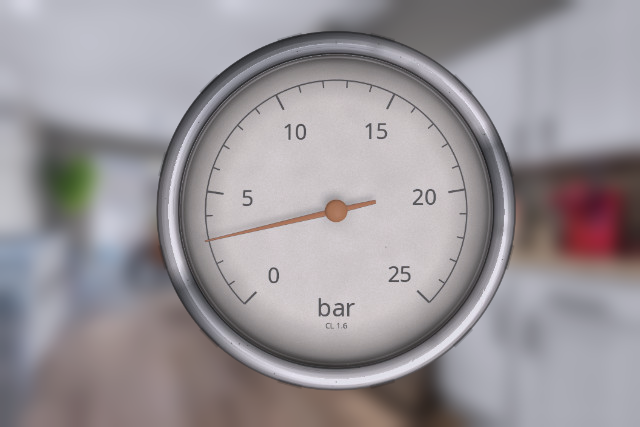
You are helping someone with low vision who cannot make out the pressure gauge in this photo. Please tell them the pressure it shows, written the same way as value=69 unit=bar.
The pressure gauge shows value=3 unit=bar
